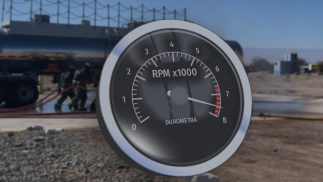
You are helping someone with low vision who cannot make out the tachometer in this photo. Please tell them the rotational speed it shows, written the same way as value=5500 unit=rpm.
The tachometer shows value=7600 unit=rpm
